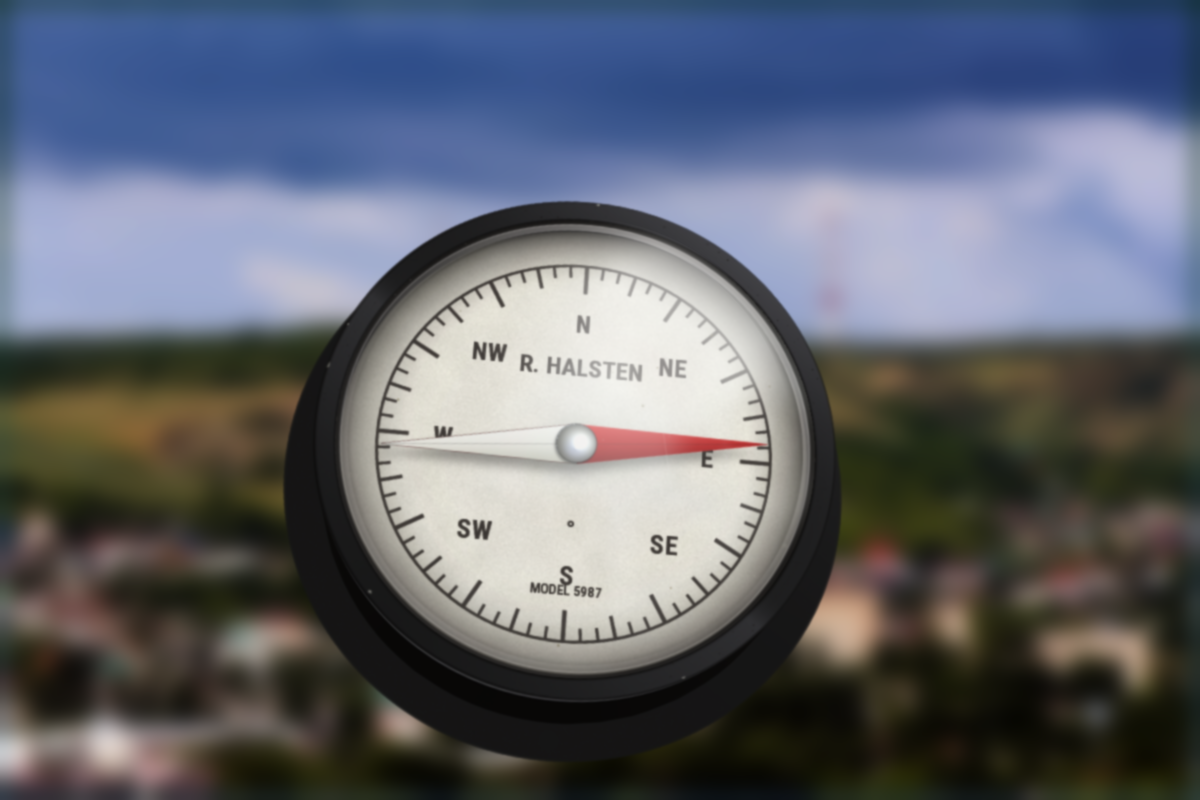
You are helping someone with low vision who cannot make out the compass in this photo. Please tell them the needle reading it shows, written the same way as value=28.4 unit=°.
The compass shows value=85 unit=°
